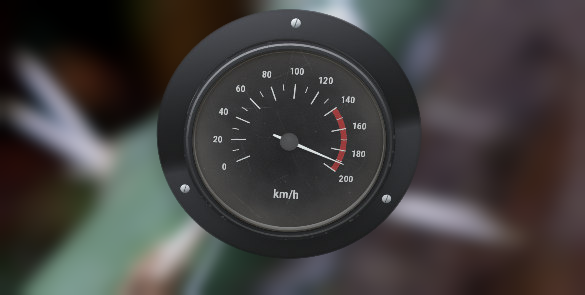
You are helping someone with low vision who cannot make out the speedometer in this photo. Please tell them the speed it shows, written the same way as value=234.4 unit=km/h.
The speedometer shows value=190 unit=km/h
